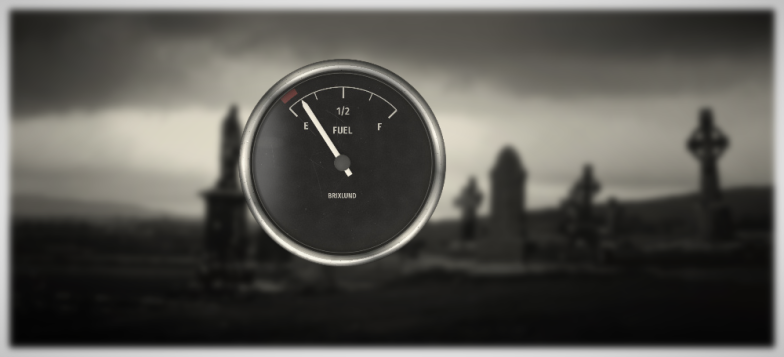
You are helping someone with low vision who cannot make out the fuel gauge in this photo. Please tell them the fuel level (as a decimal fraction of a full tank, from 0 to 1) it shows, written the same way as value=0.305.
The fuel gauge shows value=0.125
